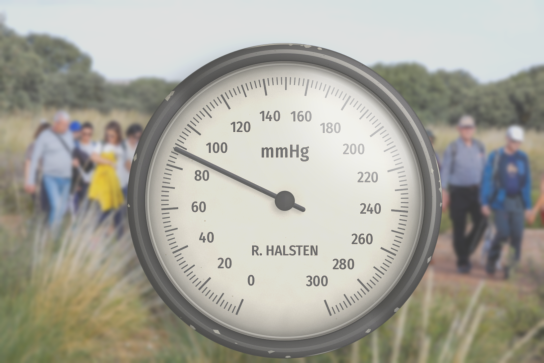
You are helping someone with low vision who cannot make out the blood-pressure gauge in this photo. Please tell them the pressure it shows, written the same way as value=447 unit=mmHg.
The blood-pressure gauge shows value=88 unit=mmHg
